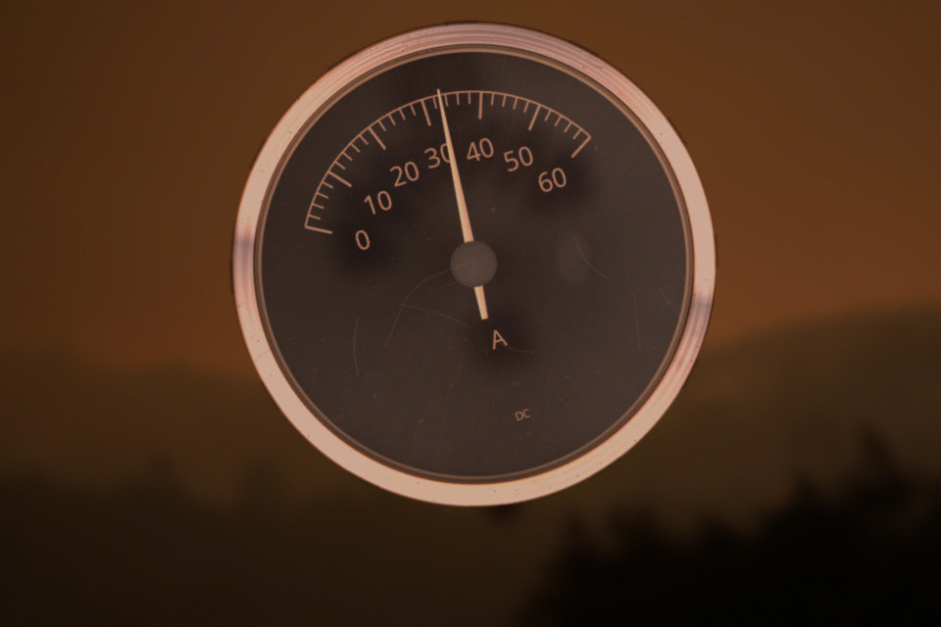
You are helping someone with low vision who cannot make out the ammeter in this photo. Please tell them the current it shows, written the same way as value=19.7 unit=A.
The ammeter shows value=33 unit=A
